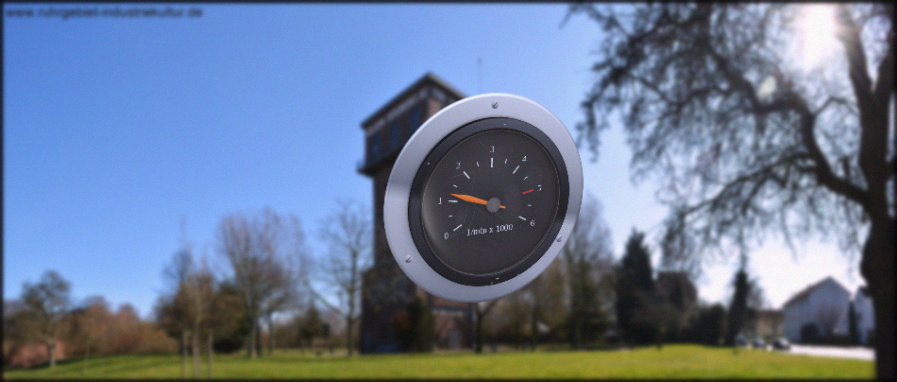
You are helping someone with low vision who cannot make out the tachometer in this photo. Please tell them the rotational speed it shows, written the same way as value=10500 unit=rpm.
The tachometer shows value=1250 unit=rpm
